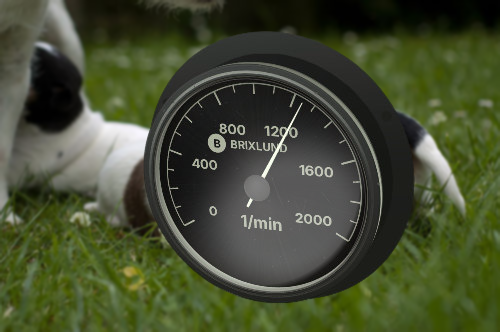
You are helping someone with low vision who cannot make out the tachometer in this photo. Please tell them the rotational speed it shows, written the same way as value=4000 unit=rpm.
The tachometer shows value=1250 unit=rpm
